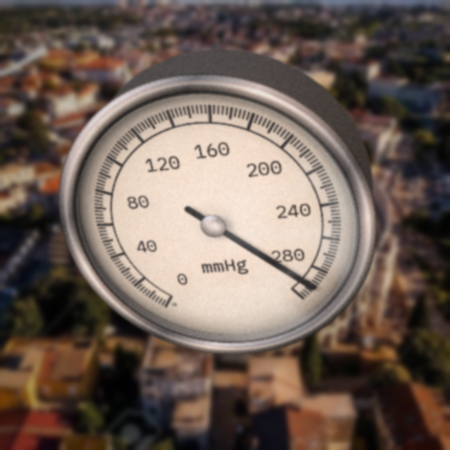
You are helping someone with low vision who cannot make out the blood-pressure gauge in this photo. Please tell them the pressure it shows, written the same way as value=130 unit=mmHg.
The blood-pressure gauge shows value=290 unit=mmHg
